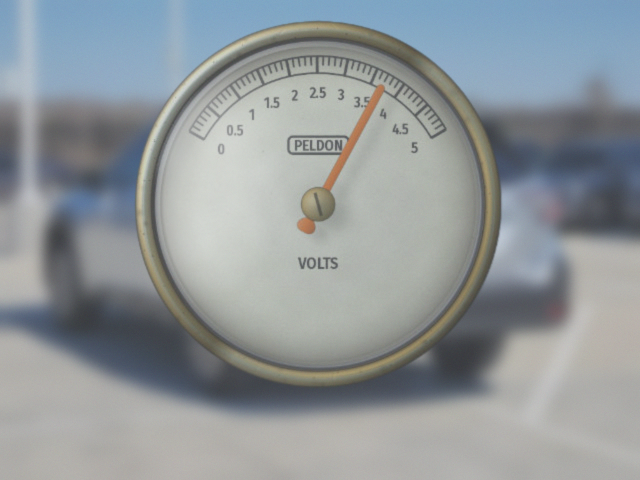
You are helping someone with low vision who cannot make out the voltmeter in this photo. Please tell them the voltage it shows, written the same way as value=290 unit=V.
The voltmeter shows value=3.7 unit=V
